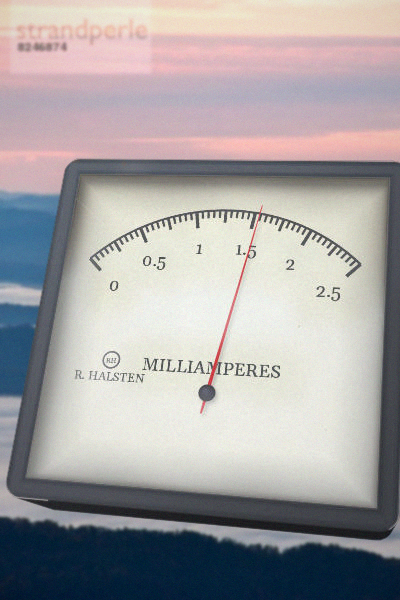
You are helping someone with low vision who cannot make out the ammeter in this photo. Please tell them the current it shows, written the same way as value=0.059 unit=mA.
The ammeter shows value=1.55 unit=mA
